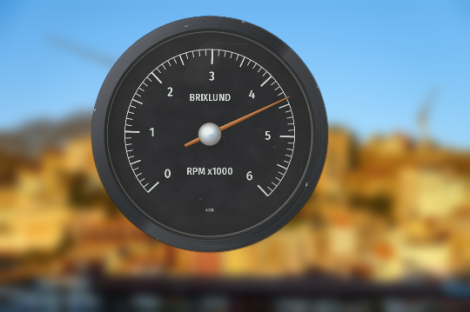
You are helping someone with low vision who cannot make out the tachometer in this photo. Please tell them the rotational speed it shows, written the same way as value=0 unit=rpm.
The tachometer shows value=4400 unit=rpm
